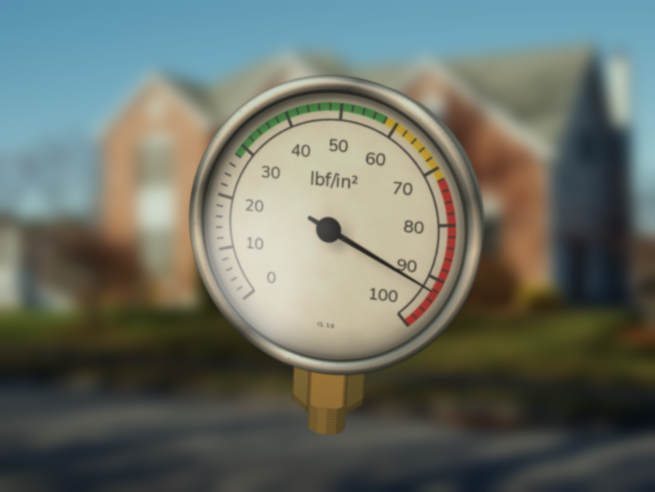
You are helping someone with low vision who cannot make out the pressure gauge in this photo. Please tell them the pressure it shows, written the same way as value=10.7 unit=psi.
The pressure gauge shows value=92 unit=psi
